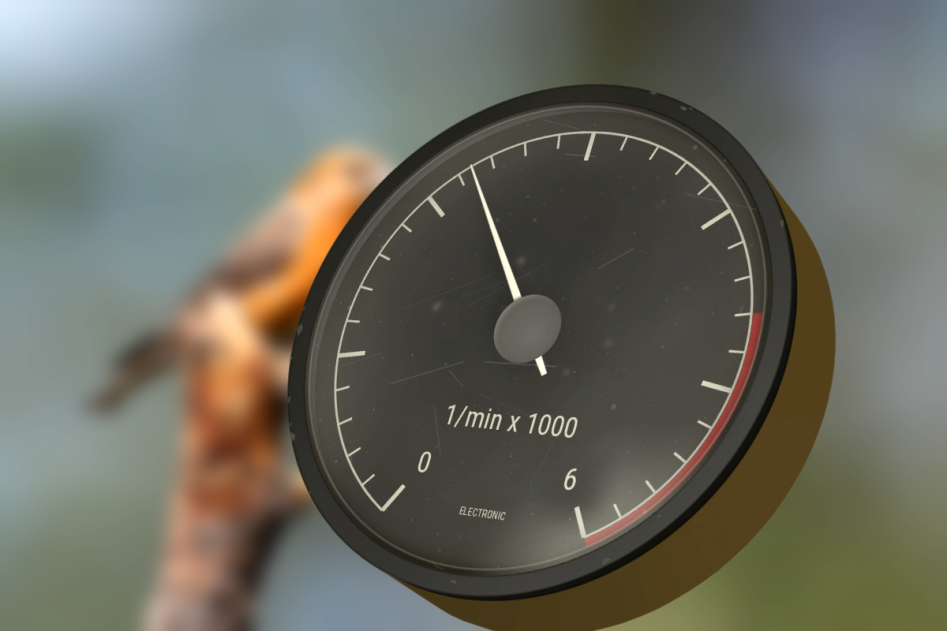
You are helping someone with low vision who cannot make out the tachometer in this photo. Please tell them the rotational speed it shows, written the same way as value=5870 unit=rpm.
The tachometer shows value=2300 unit=rpm
